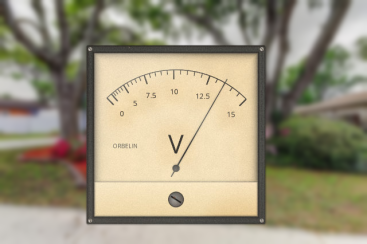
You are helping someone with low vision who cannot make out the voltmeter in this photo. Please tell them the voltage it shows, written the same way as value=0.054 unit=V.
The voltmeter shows value=13.5 unit=V
